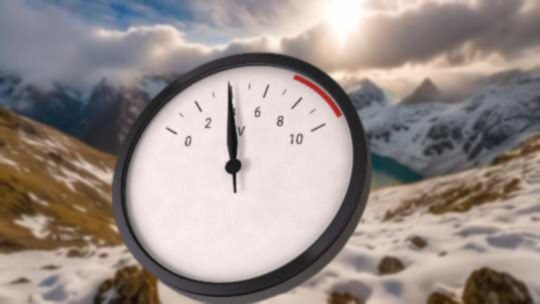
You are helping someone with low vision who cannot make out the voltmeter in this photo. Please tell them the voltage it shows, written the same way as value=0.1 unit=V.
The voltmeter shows value=4 unit=V
